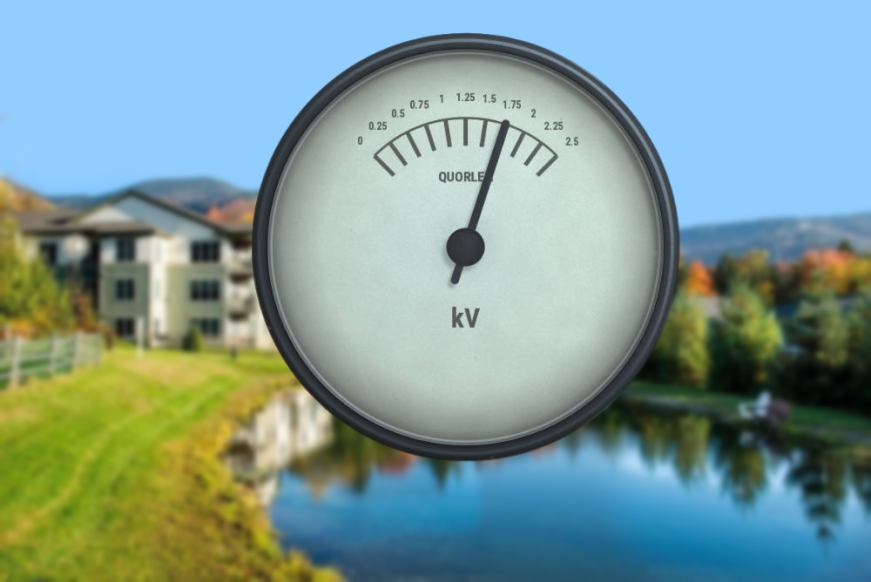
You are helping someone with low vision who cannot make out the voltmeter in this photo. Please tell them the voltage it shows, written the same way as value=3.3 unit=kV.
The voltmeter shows value=1.75 unit=kV
